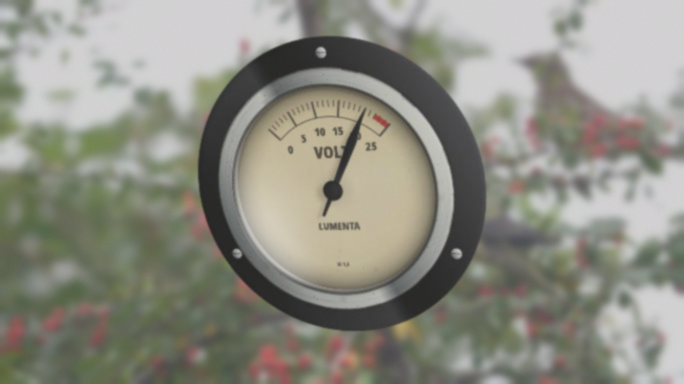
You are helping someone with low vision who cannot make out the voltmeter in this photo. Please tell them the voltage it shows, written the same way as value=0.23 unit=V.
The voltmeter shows value=20 unit=V
